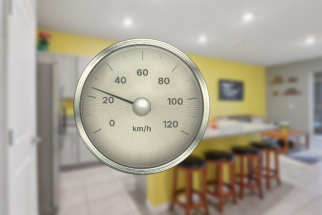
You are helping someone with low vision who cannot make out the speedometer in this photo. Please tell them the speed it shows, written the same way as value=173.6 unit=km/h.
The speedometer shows value=25 unit=km/h
